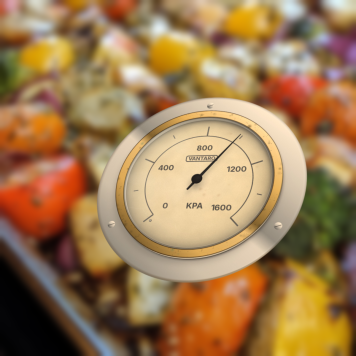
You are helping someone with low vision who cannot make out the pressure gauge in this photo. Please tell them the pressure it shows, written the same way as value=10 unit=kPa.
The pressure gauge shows value=1000 unit=kPa
